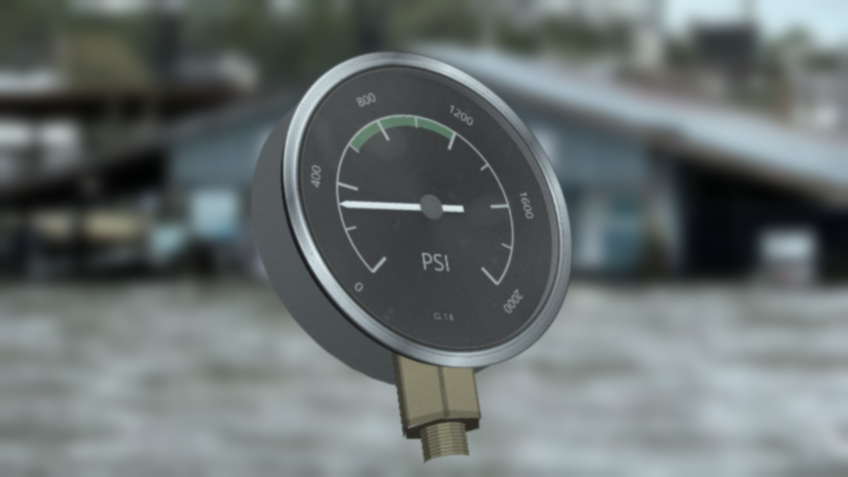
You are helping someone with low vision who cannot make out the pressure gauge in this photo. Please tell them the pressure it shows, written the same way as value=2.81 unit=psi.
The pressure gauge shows value=300 unit=psi
